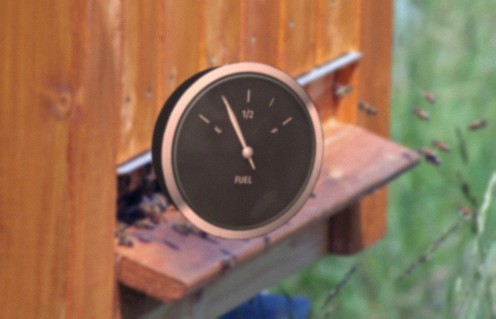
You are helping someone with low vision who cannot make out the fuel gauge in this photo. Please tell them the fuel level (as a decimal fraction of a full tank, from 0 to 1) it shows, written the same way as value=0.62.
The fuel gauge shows value=0.25
